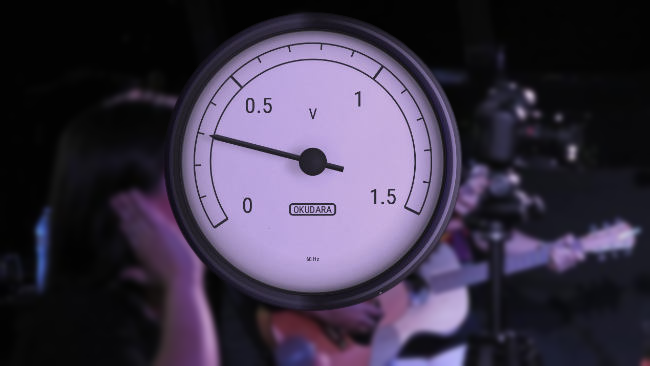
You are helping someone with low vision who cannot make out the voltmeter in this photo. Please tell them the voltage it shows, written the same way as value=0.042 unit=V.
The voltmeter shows value=0.3 unit=V
